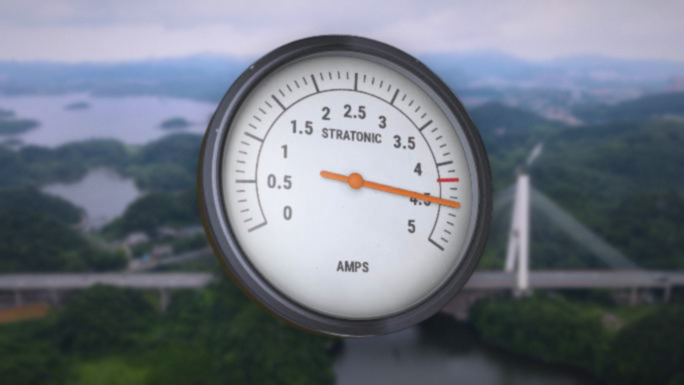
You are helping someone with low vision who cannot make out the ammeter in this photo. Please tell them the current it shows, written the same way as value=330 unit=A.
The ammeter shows value=4.5 unit=A
